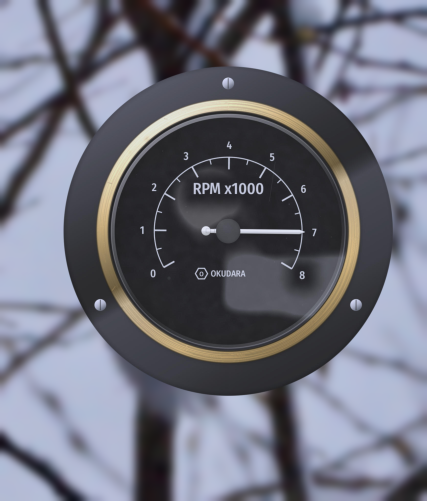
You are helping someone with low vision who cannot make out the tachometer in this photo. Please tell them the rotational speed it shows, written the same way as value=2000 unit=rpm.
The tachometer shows value=7000 unit=rpm
